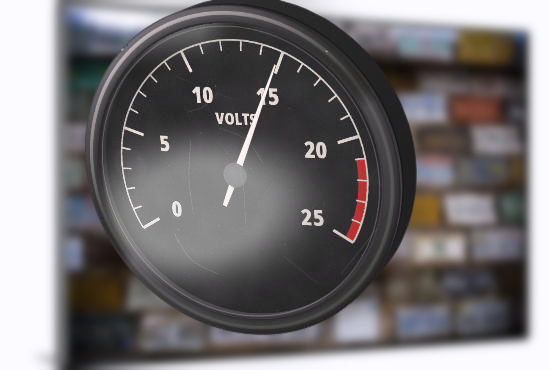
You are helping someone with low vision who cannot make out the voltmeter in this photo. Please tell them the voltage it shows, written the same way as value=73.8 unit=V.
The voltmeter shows value=15 unit=V
